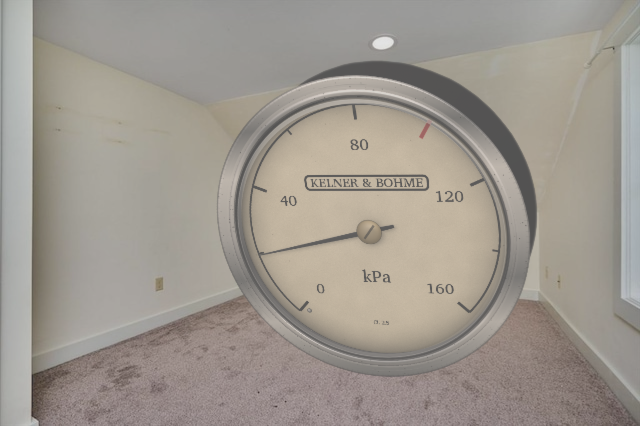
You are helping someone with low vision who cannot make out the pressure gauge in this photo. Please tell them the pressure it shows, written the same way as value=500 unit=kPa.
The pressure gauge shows value=20 unit=kPa
